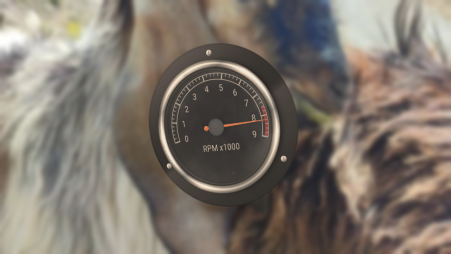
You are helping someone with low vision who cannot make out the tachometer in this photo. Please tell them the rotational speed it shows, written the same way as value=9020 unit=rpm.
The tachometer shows value=8200 unit=rpm
